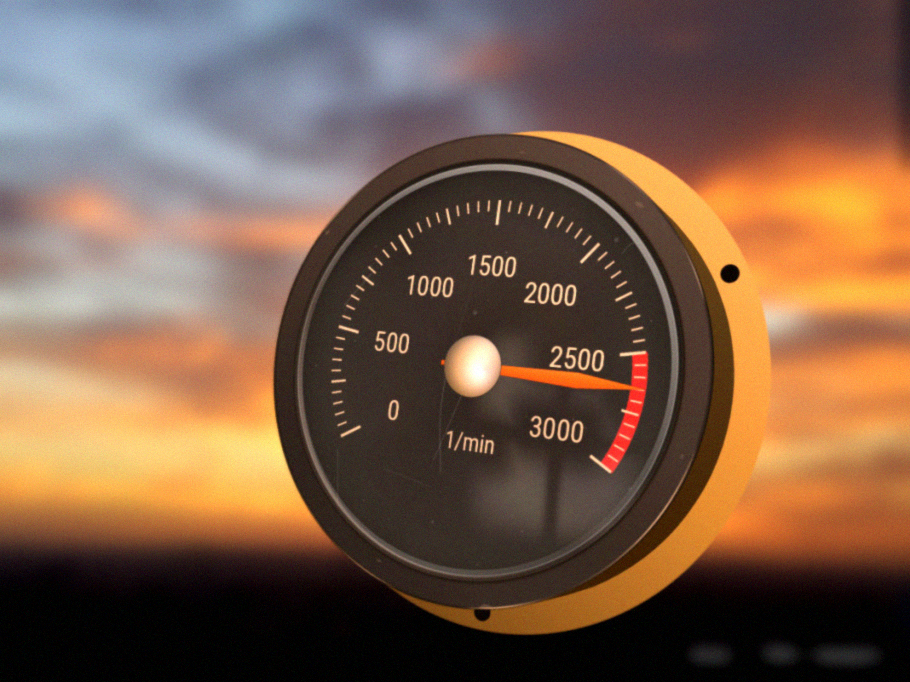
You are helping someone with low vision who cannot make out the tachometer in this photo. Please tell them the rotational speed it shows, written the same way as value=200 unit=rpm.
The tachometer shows value=2650 unit=rpm
